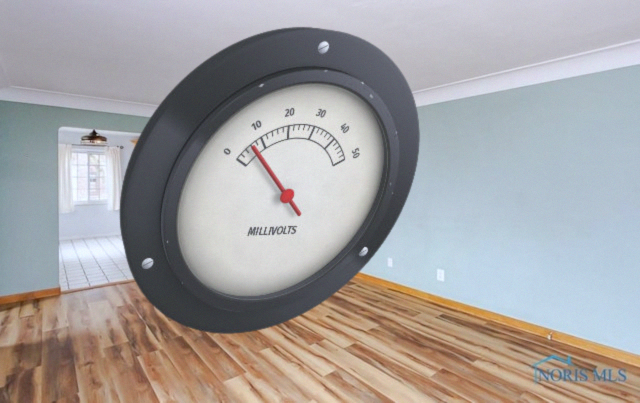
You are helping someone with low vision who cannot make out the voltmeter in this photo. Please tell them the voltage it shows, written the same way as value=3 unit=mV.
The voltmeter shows value=6 unit=mV
